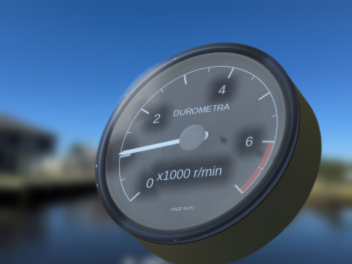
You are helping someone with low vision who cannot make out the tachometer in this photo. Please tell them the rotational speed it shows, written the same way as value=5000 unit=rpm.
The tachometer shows value=1000 unit=rpm
